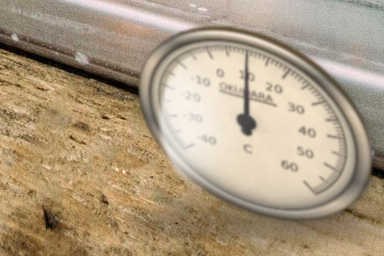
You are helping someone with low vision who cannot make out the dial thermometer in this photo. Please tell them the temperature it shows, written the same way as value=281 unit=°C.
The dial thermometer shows value=10 unit=°C
